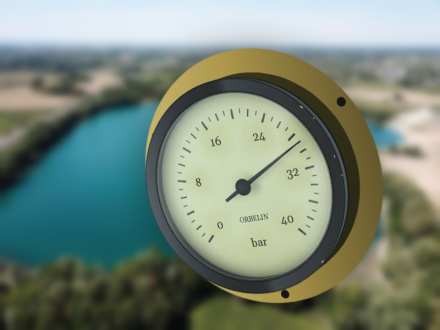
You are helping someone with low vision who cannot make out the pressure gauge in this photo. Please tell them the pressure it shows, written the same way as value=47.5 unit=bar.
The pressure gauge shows value=29 unit=bar
